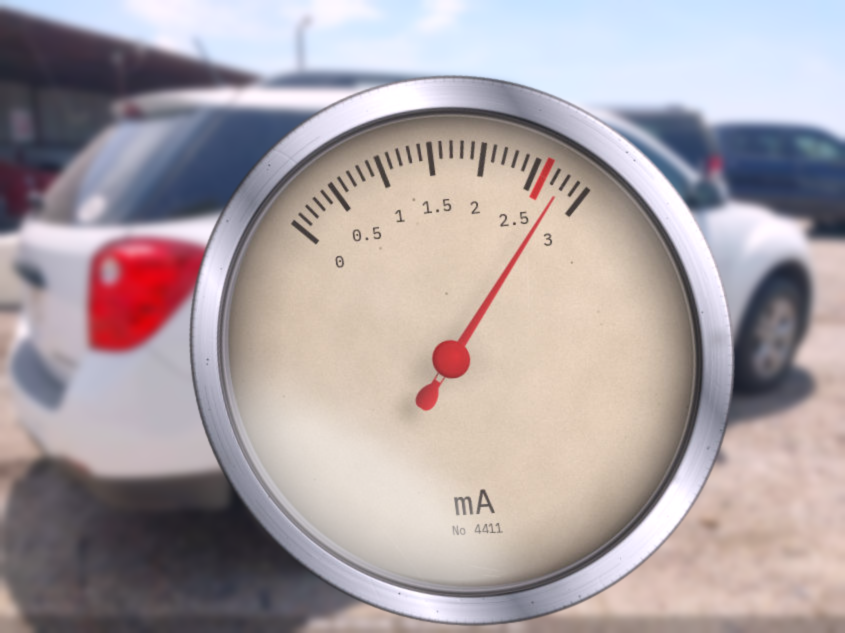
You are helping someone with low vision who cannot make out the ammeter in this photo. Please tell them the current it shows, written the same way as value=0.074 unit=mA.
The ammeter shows value=2.8 unit=mA
